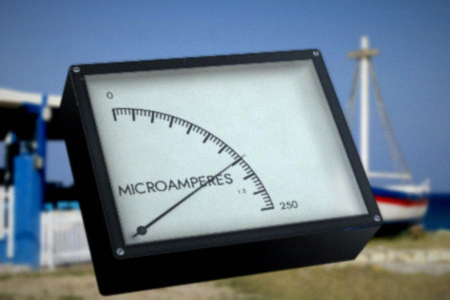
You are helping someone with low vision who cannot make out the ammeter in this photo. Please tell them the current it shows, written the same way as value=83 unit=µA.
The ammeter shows value=175 unit=µA
